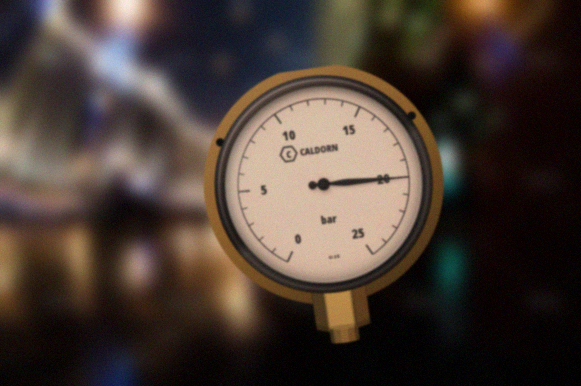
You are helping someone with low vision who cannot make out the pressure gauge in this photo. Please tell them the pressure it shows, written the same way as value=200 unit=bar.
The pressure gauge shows value=20 unit=bar
